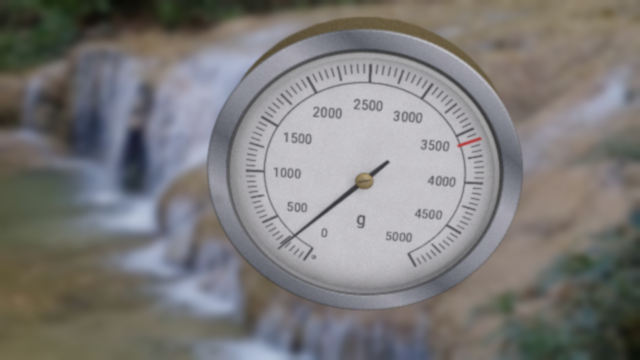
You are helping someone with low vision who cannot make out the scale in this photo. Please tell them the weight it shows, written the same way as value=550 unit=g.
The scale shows value=250 unit=g
